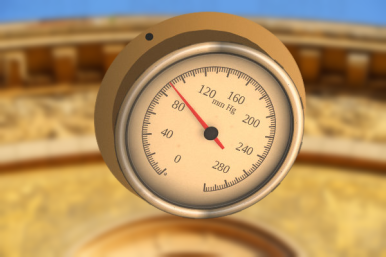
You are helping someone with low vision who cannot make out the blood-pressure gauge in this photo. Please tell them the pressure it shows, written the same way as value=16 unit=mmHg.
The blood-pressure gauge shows value=90 unit=mmHg
